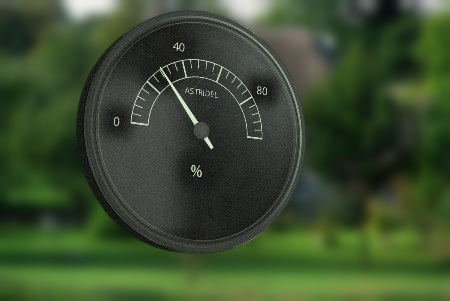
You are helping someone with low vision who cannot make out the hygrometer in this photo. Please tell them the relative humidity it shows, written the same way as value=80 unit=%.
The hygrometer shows value=28 unit=%
